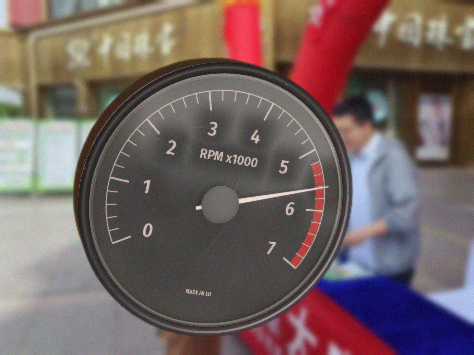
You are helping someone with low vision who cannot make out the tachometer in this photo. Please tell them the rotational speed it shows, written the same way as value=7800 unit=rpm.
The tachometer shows value=5600 unit=rpm
